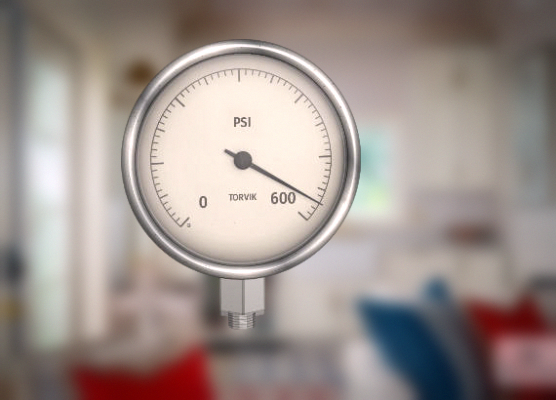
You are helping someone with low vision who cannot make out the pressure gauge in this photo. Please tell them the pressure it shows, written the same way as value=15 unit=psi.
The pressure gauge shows value=570 unit=psi
